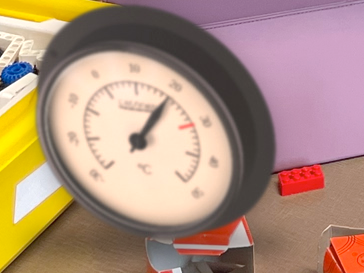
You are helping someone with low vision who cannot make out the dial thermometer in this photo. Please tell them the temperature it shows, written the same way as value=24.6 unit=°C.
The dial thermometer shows value=20 unit=°C
